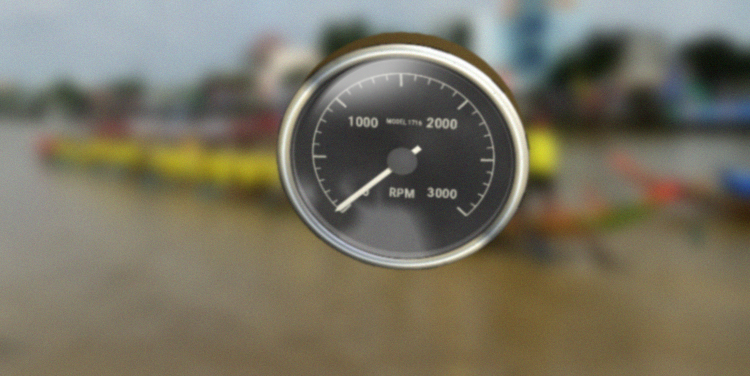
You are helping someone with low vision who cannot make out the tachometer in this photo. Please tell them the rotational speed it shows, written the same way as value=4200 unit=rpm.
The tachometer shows value=50 unit=rpm
